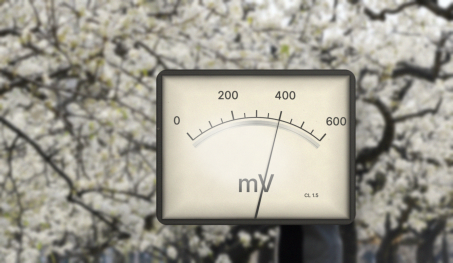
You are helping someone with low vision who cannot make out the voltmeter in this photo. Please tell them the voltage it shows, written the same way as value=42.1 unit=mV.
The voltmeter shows value=400 unit=mV
